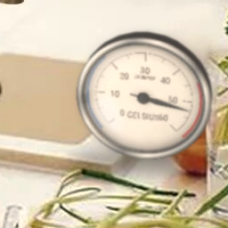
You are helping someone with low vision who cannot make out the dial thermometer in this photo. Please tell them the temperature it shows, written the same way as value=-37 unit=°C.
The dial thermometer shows value=52.5 unit=°C
